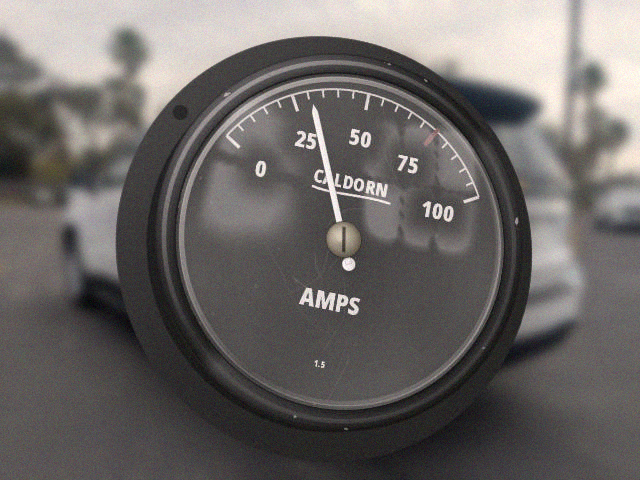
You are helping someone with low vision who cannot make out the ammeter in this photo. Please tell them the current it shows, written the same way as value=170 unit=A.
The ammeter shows value=30 unit=A
